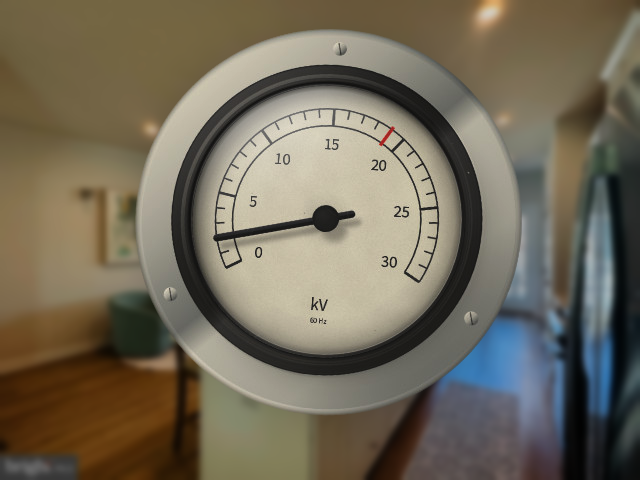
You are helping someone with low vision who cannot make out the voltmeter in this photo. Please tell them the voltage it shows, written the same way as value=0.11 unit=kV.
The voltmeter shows value=2 unit=kV
